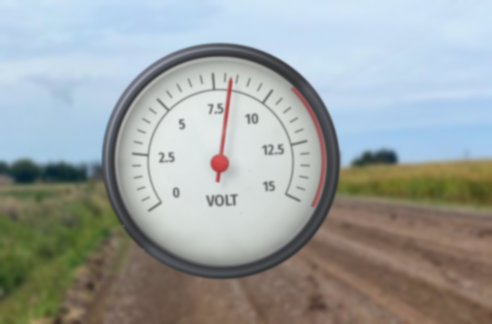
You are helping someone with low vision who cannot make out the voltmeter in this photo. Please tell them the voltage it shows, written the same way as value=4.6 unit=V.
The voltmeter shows value=8.25 unit=V
